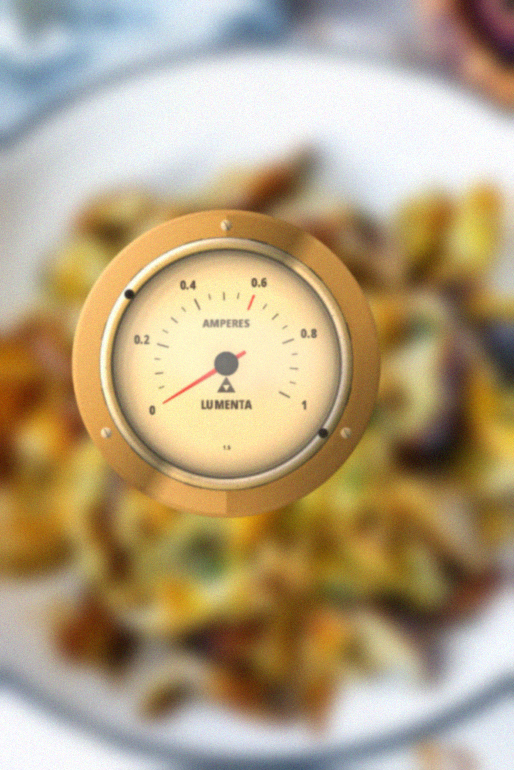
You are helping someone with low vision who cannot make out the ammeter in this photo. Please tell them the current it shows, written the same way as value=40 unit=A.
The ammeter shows value=0 unit=A
